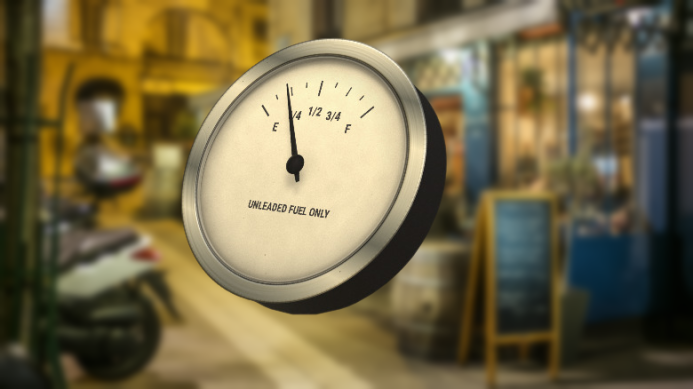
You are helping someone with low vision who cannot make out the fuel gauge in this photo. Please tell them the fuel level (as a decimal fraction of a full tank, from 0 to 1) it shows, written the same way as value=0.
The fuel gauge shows value=0.25
